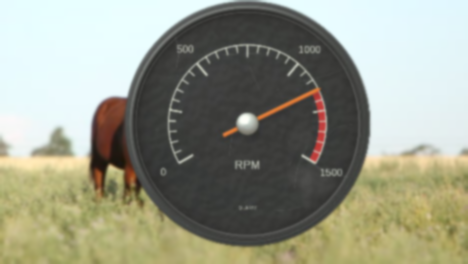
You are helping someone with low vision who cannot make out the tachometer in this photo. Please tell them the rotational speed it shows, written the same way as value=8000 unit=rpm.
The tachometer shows value=1150 unit=rpm
